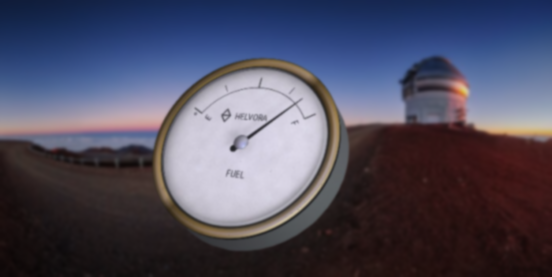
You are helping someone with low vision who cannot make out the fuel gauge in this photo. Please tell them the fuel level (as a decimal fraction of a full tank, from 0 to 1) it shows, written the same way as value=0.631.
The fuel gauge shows value=0.875
